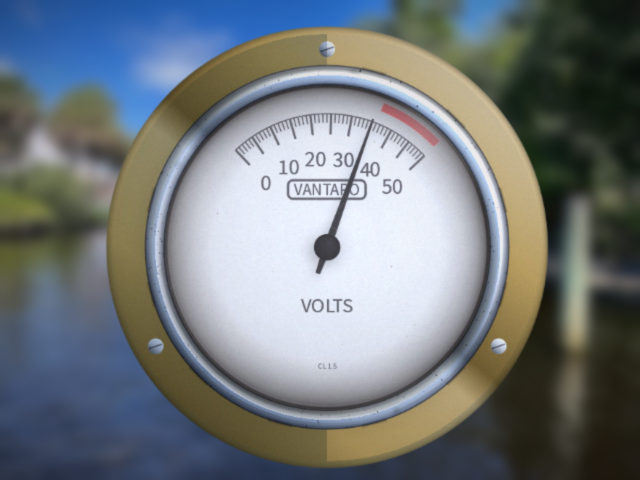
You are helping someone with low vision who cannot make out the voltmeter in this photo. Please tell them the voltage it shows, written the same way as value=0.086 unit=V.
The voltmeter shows value=35 unit=V
